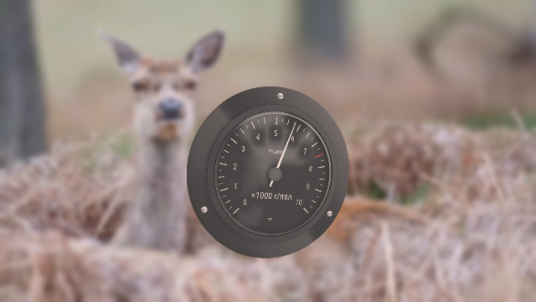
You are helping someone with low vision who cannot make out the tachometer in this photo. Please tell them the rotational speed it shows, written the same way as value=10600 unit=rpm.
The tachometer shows value=5750 unit=rpm
